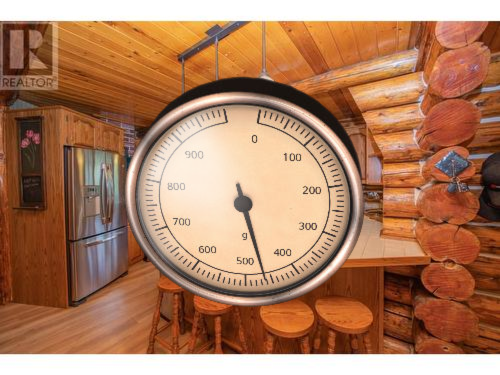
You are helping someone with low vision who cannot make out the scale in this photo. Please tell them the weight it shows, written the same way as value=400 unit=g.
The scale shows value=460 unit=g
